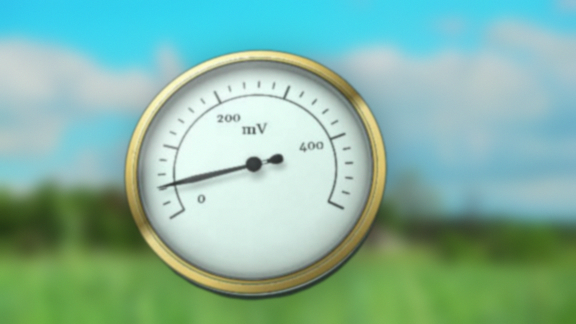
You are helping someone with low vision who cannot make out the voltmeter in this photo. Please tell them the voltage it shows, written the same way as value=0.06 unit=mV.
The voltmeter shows value=40 unit=mV
